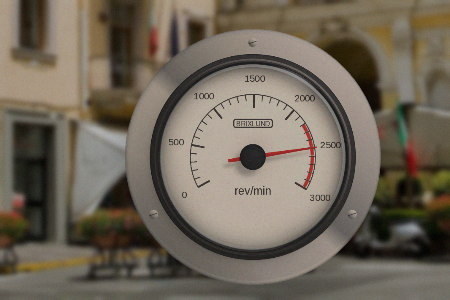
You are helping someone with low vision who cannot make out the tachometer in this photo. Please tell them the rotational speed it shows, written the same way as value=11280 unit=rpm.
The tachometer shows value=2500 unit=rpm
